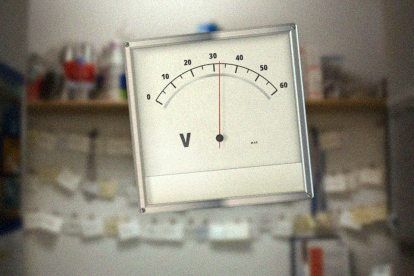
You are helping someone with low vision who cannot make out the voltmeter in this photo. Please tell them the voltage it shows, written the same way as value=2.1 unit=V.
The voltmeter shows value=32.5 unit=V
